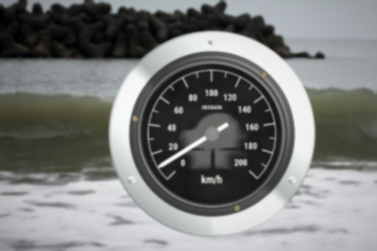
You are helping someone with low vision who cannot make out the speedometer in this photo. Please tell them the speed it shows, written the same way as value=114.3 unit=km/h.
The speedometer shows value=10 unit=km/h
